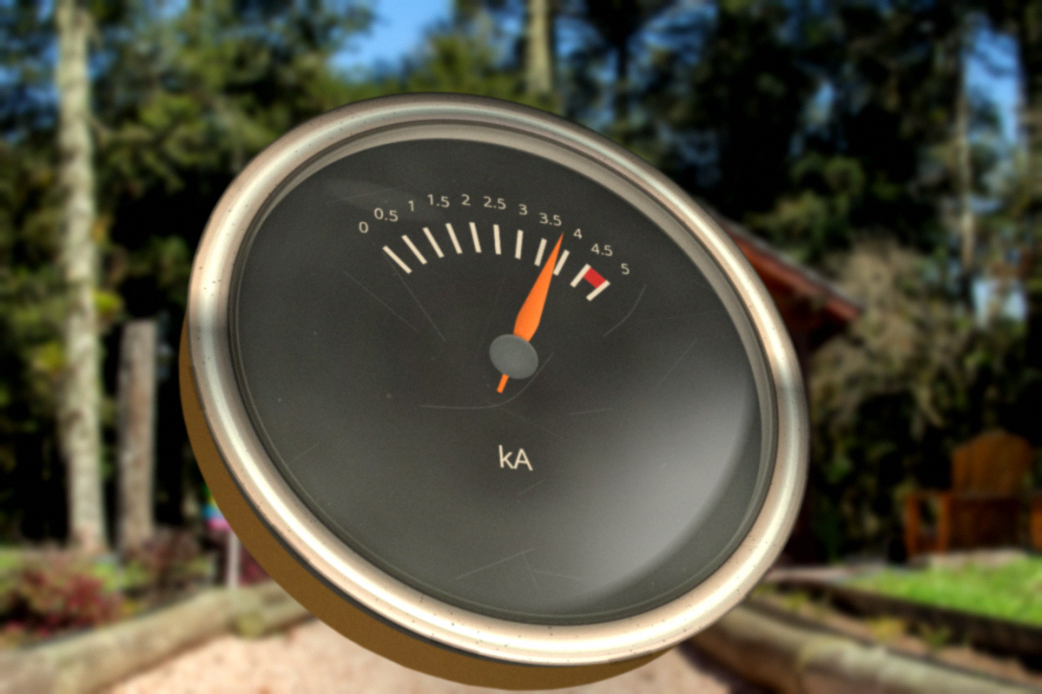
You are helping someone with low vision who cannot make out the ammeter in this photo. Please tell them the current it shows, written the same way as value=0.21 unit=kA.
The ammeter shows value=3.75 unit=kA
